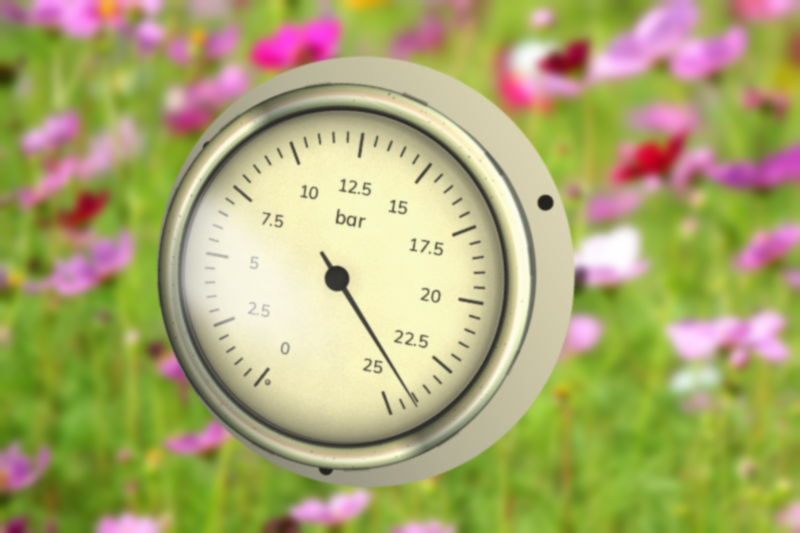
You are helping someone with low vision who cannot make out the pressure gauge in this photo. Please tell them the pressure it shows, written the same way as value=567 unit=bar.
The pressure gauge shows value=24 unit=bar
